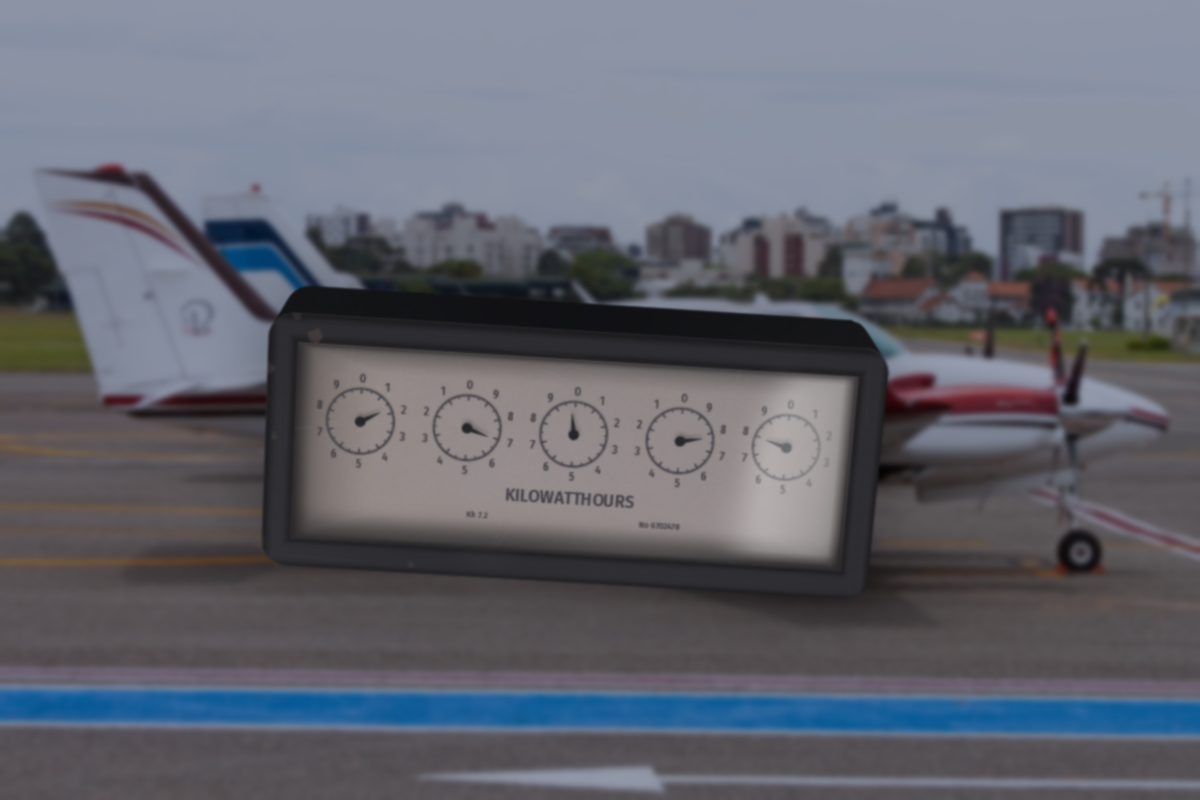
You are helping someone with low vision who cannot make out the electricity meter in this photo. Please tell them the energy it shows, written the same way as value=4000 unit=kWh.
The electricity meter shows value=16978 unit=kWh
